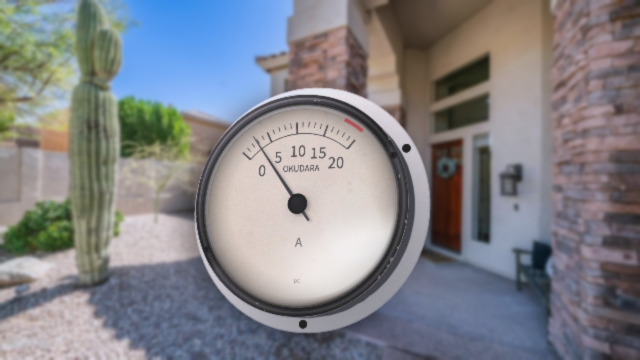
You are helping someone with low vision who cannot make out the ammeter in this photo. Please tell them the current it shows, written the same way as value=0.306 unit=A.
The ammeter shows value=3 unit=A
